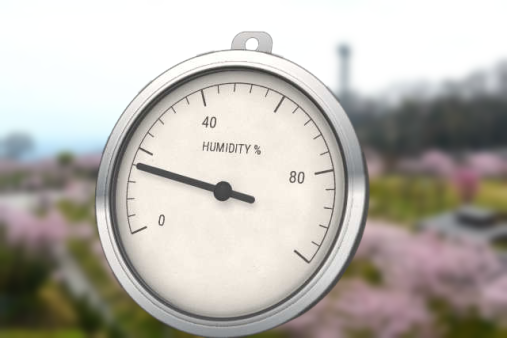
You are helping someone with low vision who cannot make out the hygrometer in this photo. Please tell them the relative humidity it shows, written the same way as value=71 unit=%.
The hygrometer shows value=16 unit=%
